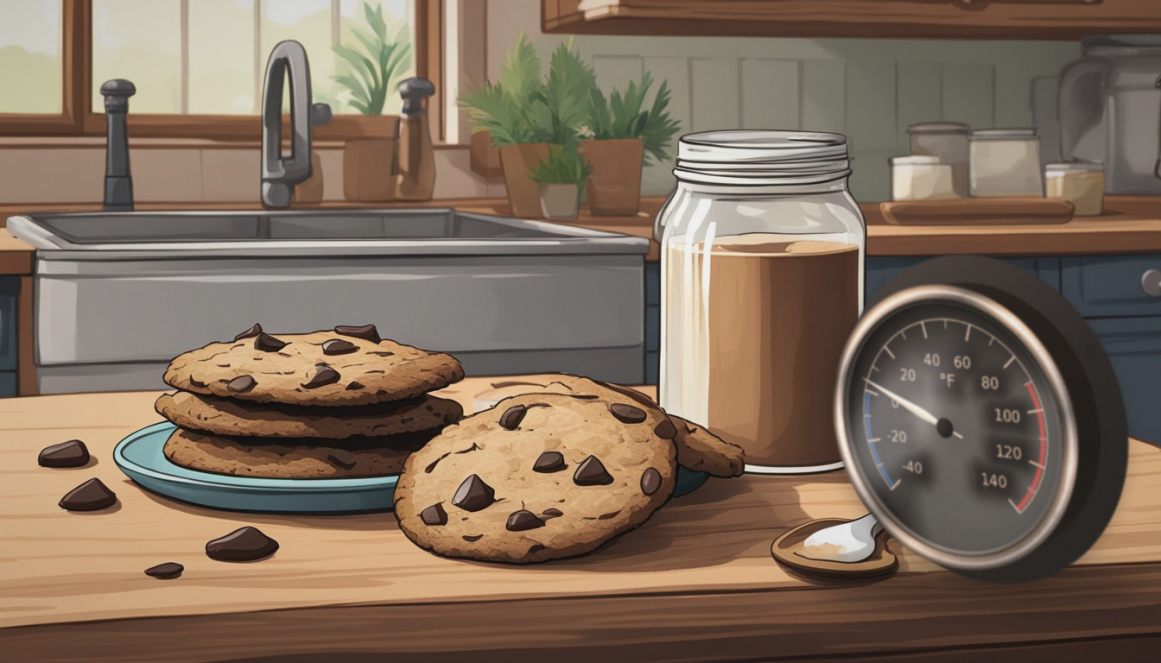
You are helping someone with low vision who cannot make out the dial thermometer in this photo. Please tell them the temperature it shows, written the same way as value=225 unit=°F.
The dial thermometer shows value=5 unit=°F
